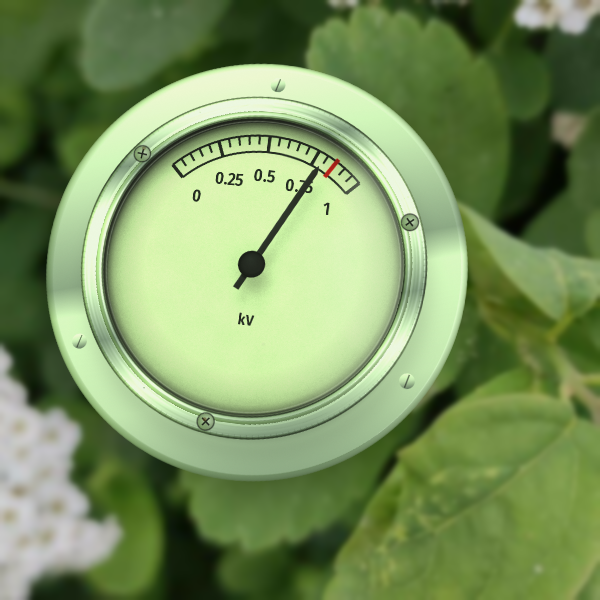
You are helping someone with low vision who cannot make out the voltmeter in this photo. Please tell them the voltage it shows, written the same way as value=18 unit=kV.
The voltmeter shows value=0.8 unit=kV
